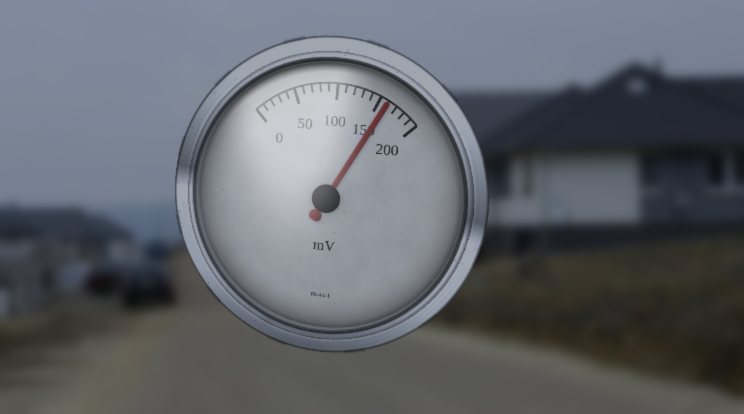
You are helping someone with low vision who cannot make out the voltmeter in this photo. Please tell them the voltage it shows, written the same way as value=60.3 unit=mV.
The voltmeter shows value=160 unit=mV
